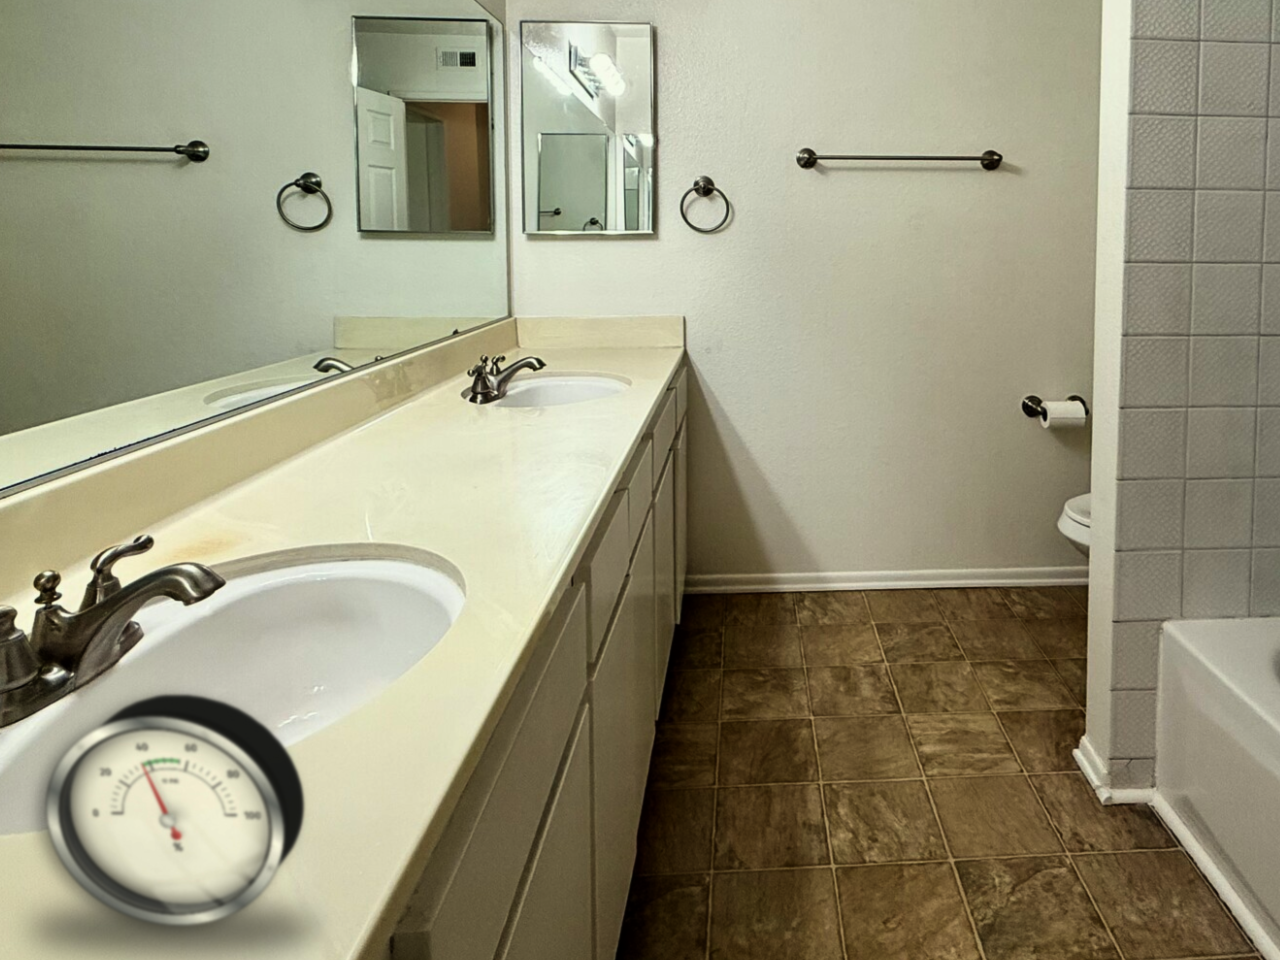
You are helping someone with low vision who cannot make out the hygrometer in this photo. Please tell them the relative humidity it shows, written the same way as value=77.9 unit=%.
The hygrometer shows value=40 unit=%
